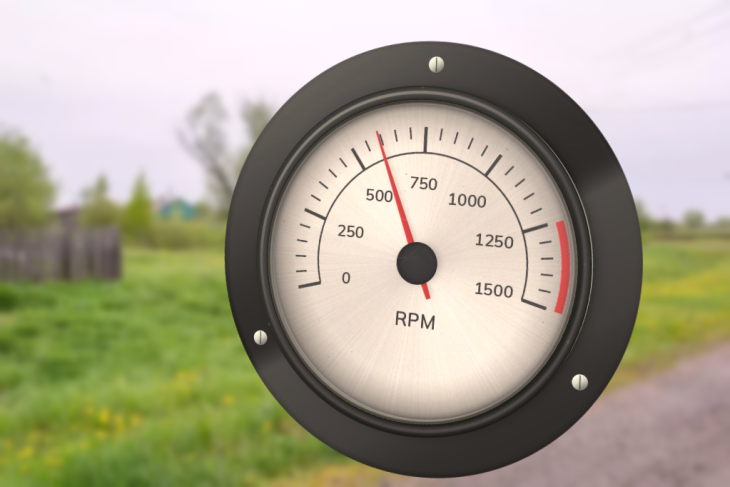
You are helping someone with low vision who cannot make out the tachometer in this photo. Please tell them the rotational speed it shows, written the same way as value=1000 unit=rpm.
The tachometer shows value=600 unit=rpm
